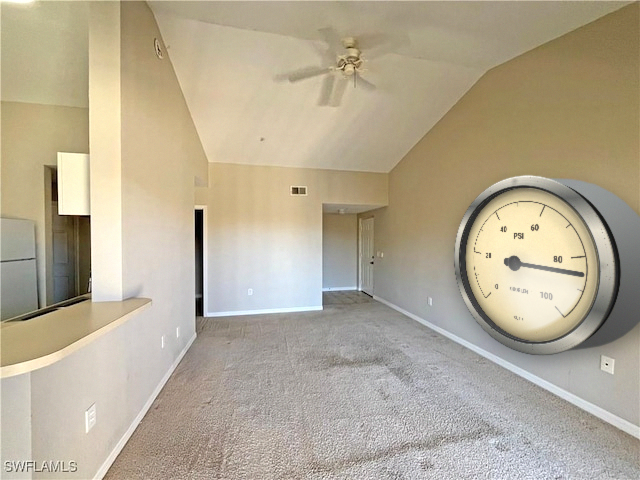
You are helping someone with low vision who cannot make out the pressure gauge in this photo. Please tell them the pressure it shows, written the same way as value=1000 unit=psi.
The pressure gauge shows value=85 unit=psi
